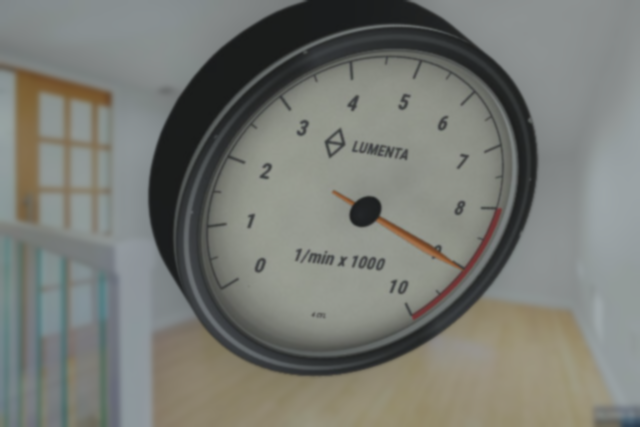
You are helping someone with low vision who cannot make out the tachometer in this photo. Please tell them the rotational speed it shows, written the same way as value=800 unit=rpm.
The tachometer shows value=9000 unit=rpm
